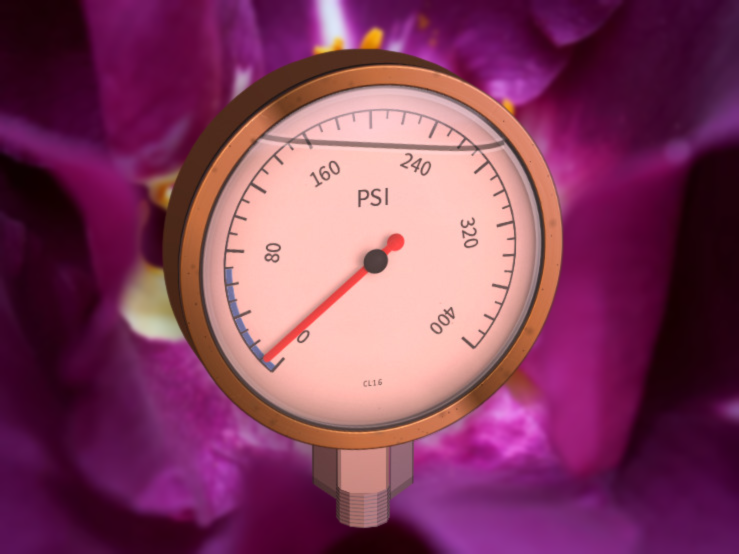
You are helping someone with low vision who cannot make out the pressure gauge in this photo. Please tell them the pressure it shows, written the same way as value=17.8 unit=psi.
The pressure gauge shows value=10 unit=psi
